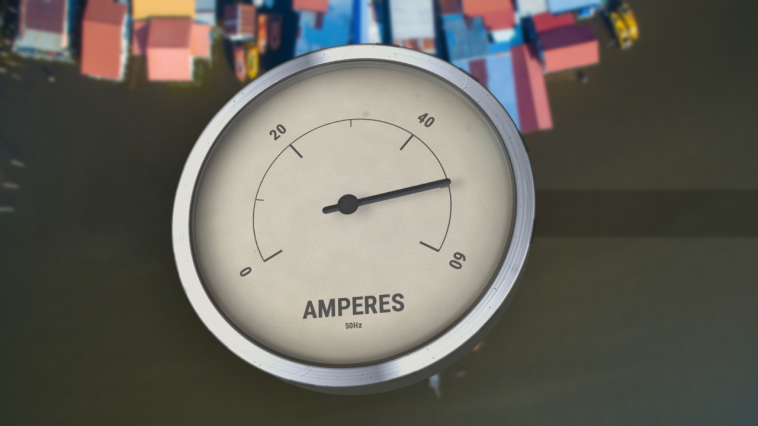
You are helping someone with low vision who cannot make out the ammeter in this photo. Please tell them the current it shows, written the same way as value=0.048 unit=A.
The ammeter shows value=50 unit=A
